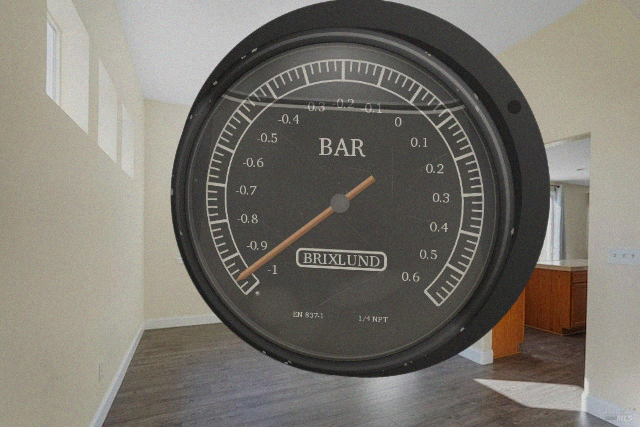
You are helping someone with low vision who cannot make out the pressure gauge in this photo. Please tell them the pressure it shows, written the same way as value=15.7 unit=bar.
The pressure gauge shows value=-0.96 unit=bar
